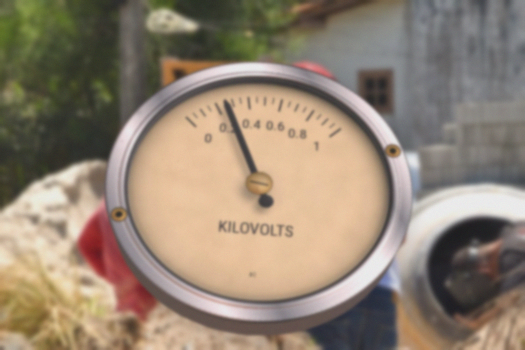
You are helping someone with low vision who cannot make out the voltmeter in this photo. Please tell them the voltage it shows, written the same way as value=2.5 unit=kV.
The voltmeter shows value=0.25 unit=kV
